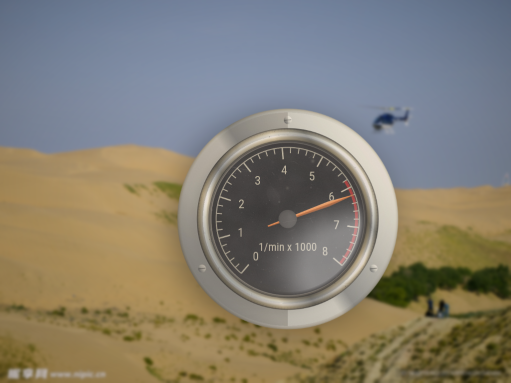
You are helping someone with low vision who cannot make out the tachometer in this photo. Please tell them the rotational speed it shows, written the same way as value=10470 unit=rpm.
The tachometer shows value=6200 unit=rpm
